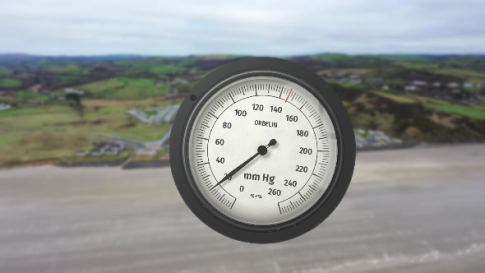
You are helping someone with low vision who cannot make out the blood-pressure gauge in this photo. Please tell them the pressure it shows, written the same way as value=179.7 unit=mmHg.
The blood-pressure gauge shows value=20 unit=mmHg
